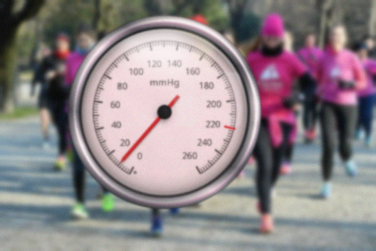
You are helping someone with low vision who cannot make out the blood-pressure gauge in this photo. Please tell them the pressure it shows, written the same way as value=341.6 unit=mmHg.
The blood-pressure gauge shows value=10 unit=mmHg
